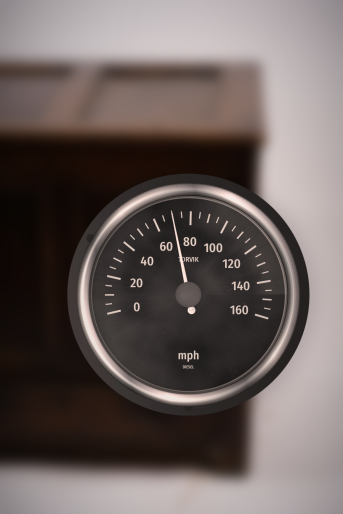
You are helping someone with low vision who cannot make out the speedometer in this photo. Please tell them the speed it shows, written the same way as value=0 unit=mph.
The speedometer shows value=70 unit=mph
